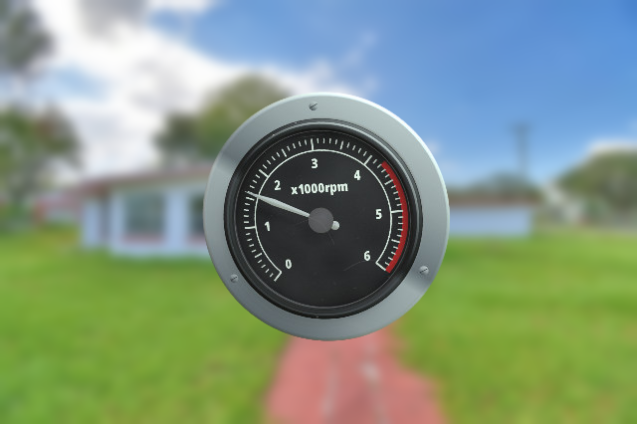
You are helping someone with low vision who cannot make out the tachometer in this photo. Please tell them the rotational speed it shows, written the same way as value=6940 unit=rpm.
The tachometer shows value=1600 unit=rpm
